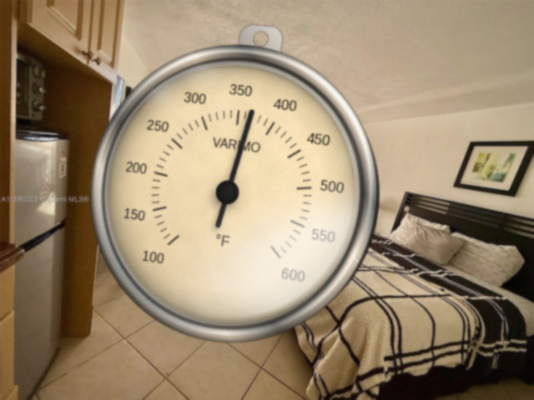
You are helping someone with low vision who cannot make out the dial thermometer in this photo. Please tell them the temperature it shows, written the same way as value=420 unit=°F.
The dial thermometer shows value=370 unit=°F
